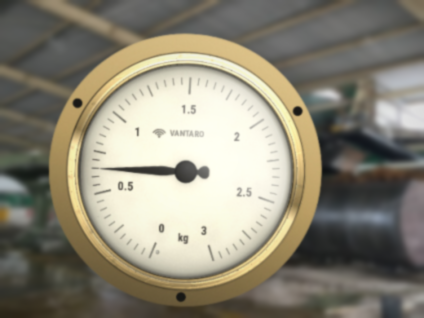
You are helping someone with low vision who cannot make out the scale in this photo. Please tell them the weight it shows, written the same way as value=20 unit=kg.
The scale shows value=0.65 unit=kg
